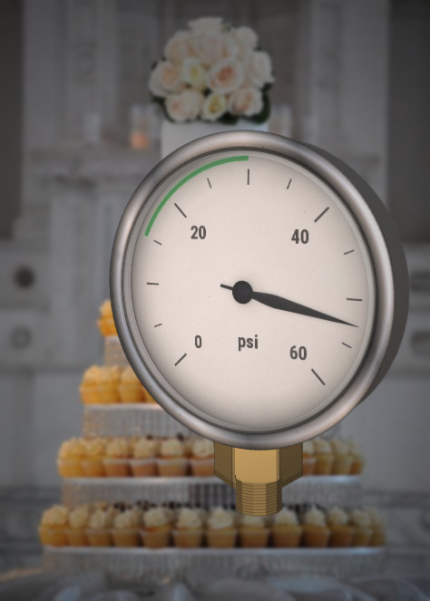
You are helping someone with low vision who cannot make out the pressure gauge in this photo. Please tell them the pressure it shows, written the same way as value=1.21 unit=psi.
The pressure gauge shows value=52.5 unit=psi
